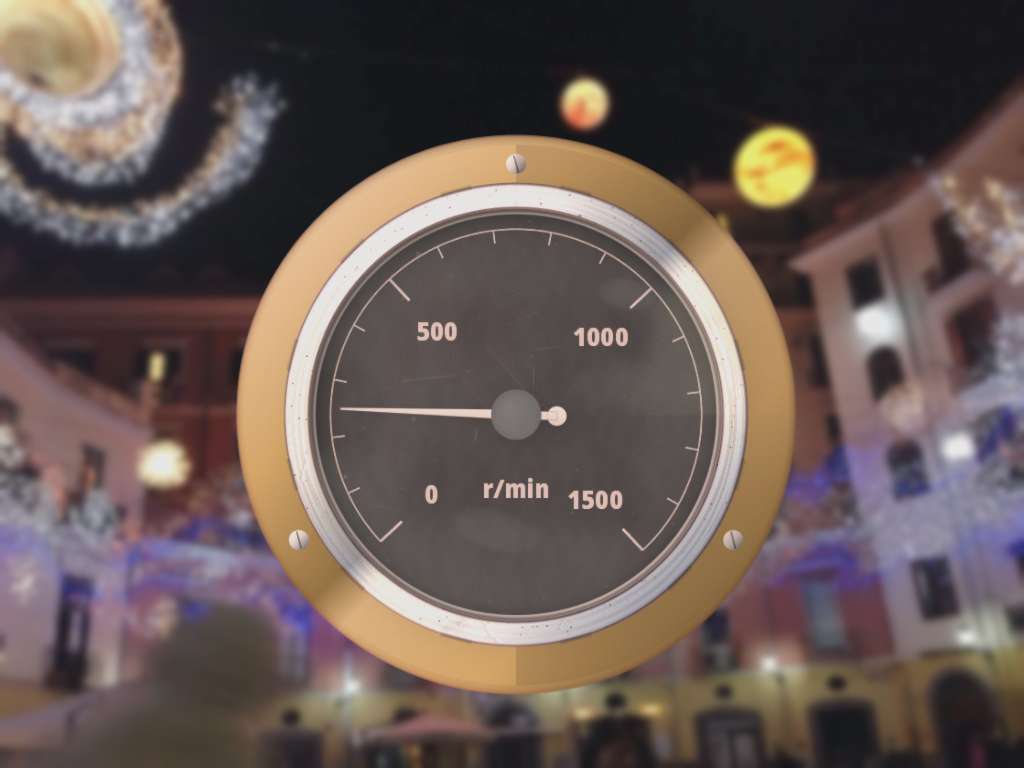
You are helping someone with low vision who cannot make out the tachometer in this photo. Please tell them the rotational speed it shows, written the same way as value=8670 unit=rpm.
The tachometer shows value=250 unit=rpm
